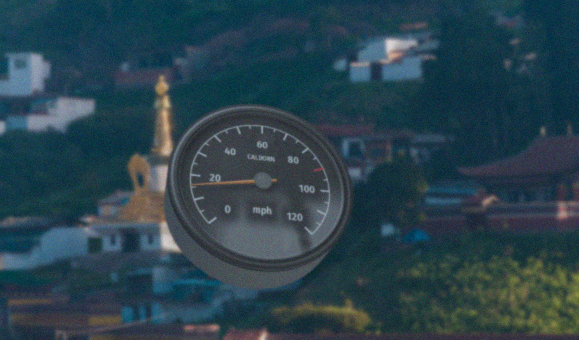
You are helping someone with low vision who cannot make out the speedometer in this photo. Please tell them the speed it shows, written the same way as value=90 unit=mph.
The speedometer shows value=15 unit=mph
